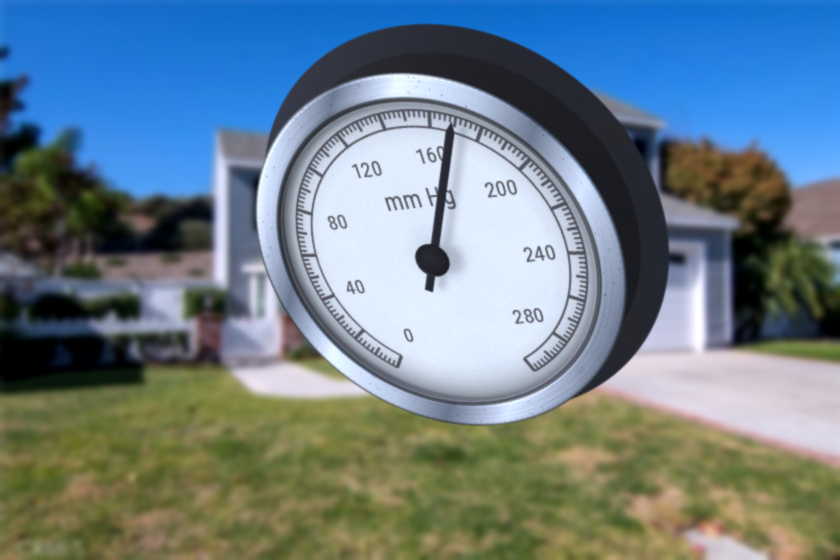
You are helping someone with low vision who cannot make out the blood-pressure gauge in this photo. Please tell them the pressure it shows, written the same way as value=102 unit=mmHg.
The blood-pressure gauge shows value=170 unit=mmHg
